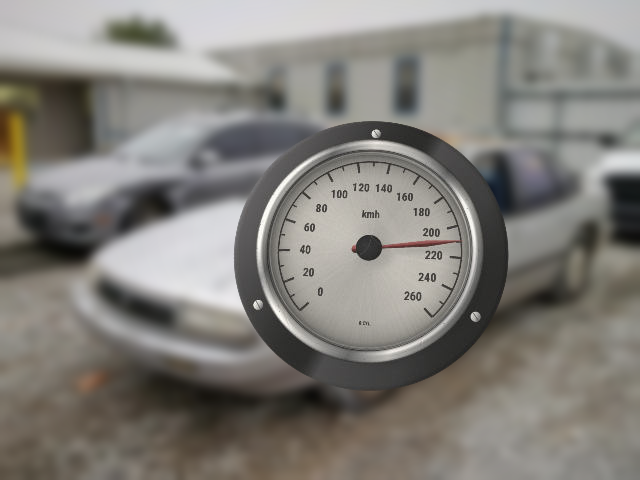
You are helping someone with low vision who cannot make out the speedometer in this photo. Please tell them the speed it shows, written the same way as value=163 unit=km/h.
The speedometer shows value=210 unit=km/h
